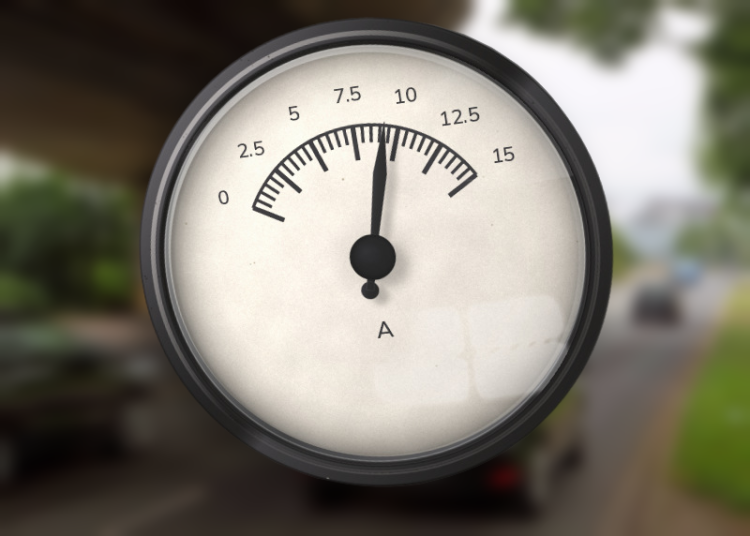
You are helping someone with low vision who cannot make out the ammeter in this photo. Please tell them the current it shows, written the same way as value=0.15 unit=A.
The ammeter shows value=9.25 unit=A
